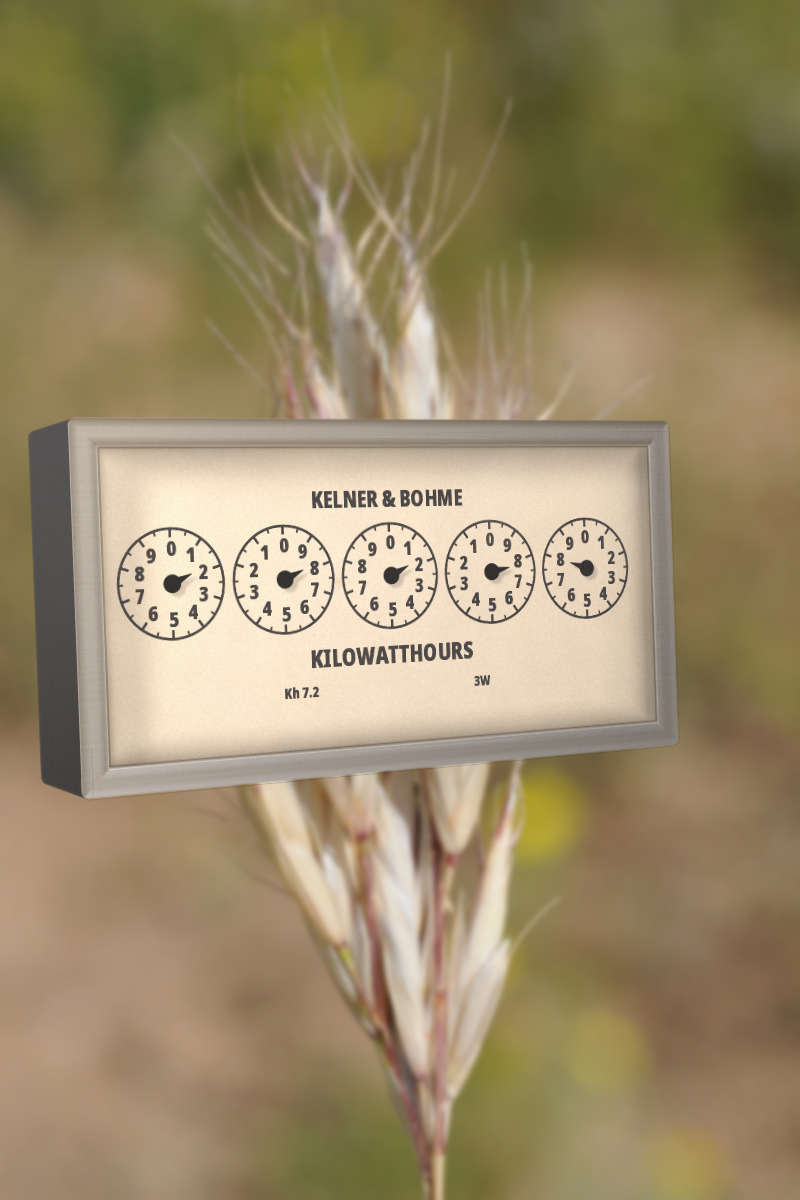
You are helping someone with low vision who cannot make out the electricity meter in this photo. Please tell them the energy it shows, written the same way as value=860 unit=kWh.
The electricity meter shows value=18178 unit=kWh
